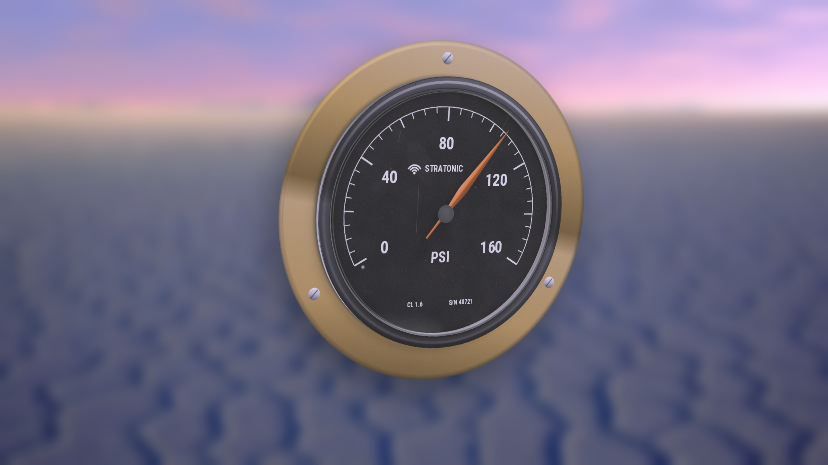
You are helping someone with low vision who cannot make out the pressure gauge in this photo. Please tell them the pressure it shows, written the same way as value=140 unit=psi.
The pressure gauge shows value=105 unit=psi
